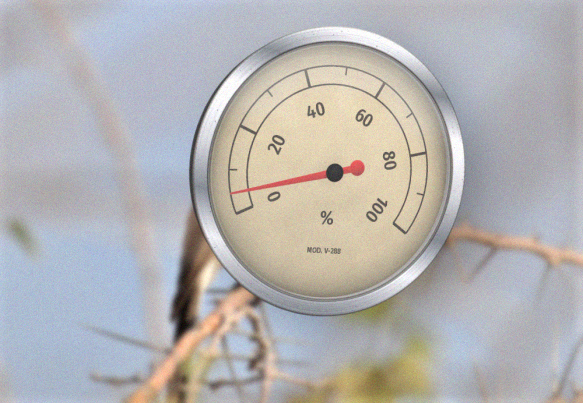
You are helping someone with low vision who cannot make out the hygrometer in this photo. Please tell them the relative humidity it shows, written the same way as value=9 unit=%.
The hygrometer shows value=5 unit=%
